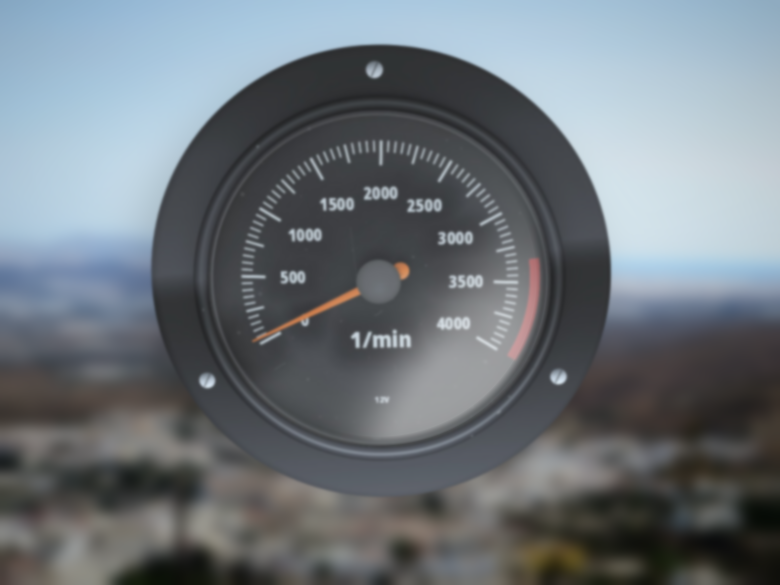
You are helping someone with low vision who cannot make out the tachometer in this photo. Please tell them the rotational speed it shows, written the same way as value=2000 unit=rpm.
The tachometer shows value=50 unit=rpm
